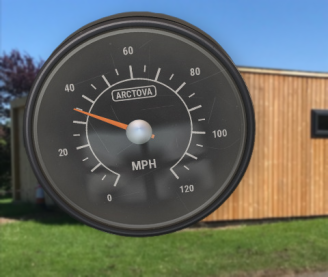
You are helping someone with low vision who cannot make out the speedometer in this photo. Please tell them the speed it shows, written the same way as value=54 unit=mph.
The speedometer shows value=35 unit=mph
